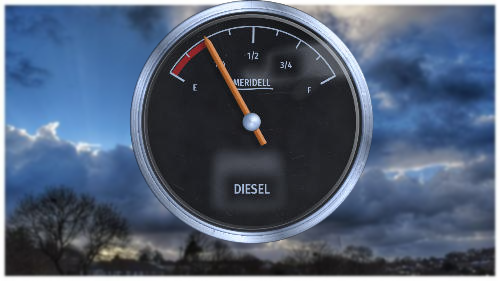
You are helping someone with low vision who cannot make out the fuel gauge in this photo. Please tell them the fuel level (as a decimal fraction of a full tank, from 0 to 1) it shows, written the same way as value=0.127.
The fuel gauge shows value=0.25
